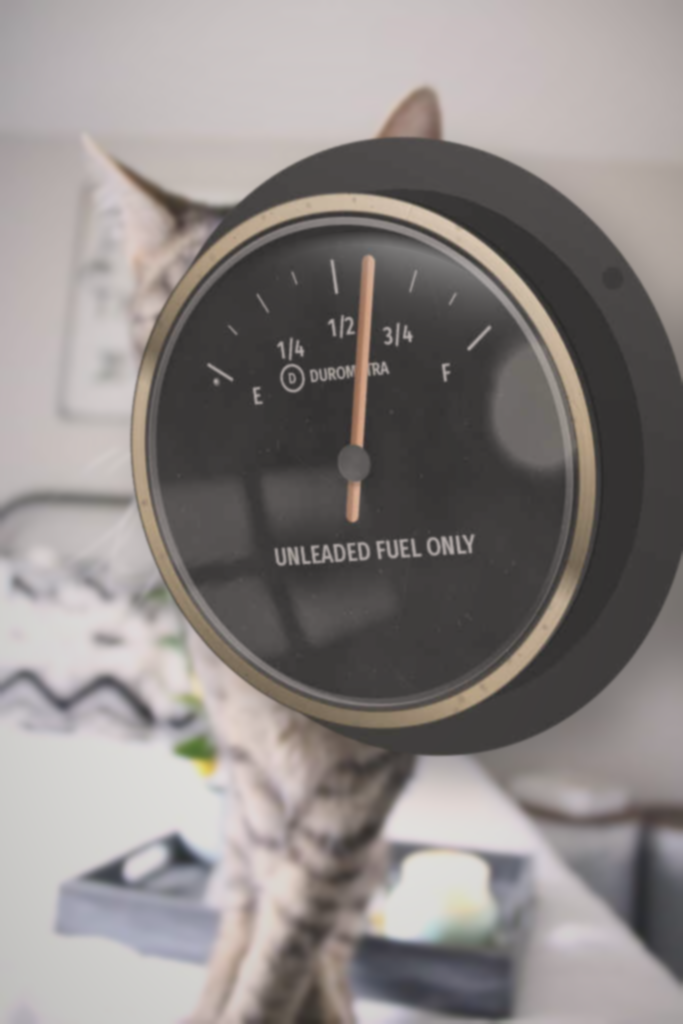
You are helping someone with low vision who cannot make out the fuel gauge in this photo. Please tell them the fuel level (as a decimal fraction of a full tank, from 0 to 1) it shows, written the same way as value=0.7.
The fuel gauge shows value=0.625
